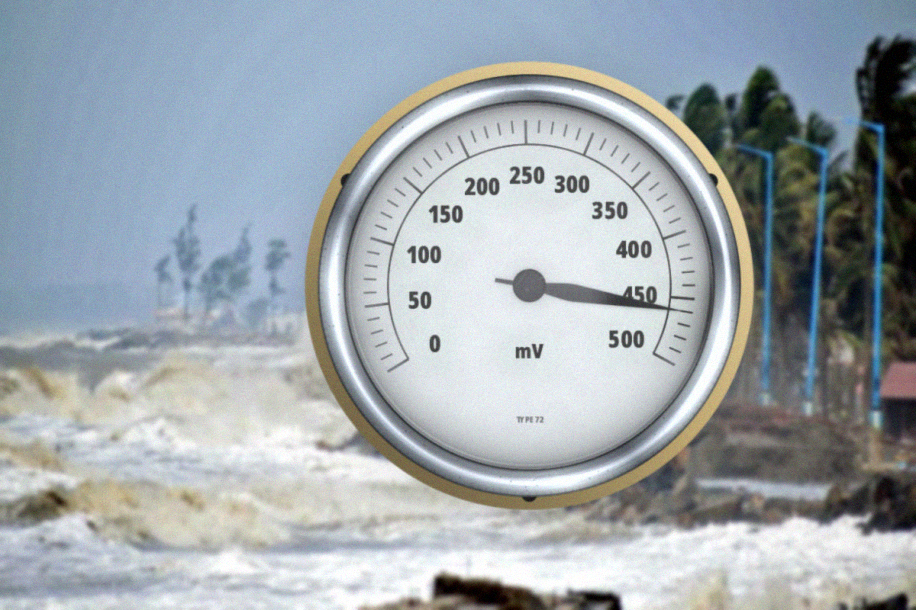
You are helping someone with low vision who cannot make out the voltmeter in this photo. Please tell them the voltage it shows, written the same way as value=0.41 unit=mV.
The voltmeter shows value=460 unit=mV
